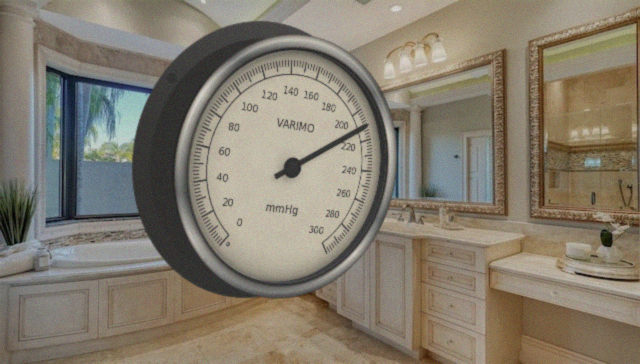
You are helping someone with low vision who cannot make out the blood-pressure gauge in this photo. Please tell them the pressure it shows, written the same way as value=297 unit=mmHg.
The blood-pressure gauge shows value=210 unit=mmHg
